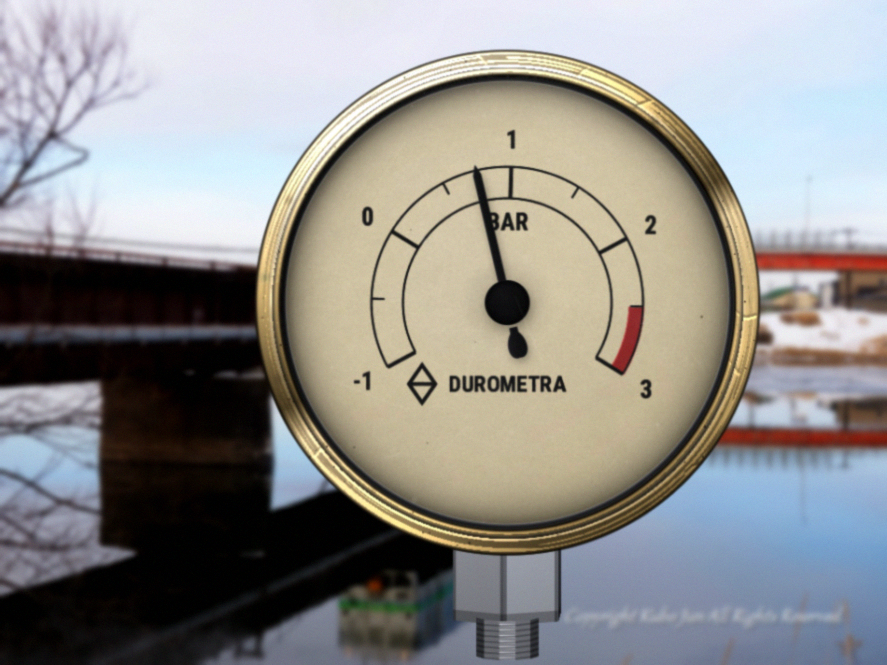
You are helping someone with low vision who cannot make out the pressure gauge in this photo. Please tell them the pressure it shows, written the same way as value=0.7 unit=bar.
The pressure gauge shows value=0.75 unit=bar
